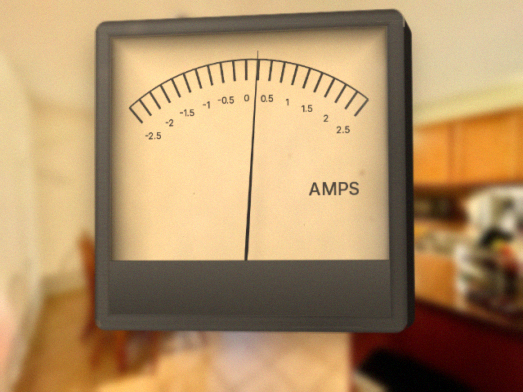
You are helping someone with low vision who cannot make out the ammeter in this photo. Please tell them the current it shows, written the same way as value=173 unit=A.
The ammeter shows value=0.25 unit=A
